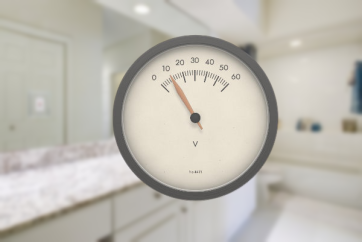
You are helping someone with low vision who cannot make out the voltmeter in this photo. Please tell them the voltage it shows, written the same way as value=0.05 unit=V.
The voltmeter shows value=10 unit=V
